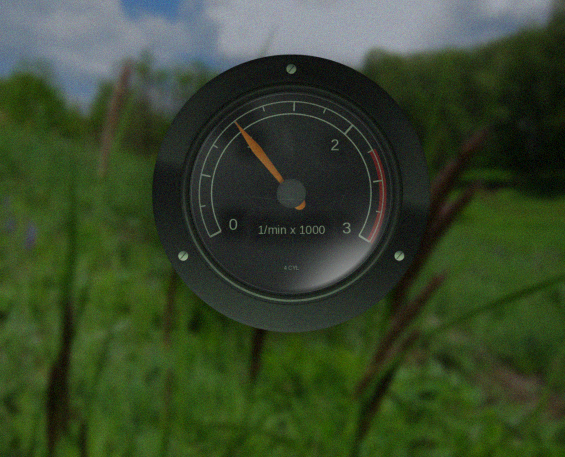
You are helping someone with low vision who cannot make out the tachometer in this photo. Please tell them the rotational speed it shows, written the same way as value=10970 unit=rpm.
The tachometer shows value=1000 unit=rpm
